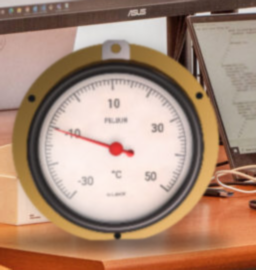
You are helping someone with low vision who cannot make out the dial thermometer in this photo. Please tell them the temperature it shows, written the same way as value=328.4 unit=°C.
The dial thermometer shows value=-10 unit=°C
